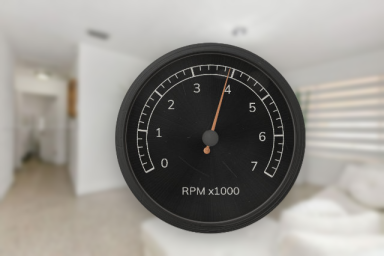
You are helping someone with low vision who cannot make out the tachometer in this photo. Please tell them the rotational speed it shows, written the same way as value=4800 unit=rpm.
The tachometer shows value=3900 unit=rpm
